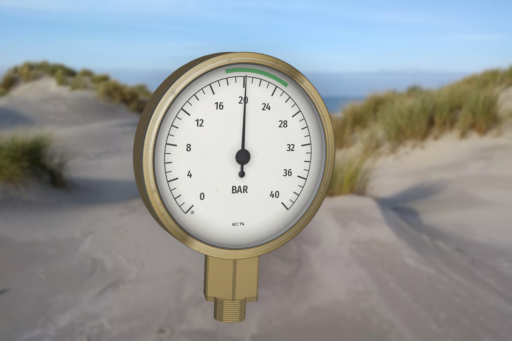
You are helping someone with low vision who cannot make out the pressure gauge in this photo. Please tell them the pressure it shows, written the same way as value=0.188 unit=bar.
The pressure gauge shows value=20 unit=bar
